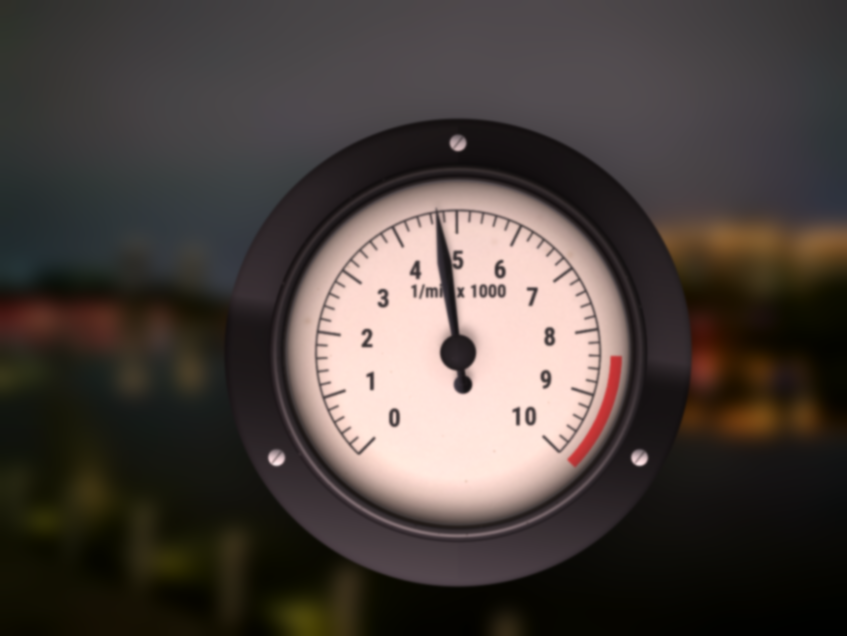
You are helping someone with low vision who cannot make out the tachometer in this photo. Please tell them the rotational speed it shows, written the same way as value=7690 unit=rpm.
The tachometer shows value=4700 unit=rpm
